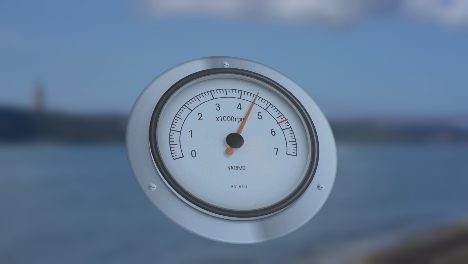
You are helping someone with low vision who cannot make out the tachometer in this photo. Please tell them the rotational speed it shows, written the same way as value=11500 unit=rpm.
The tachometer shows value=4500 unit=rpm
